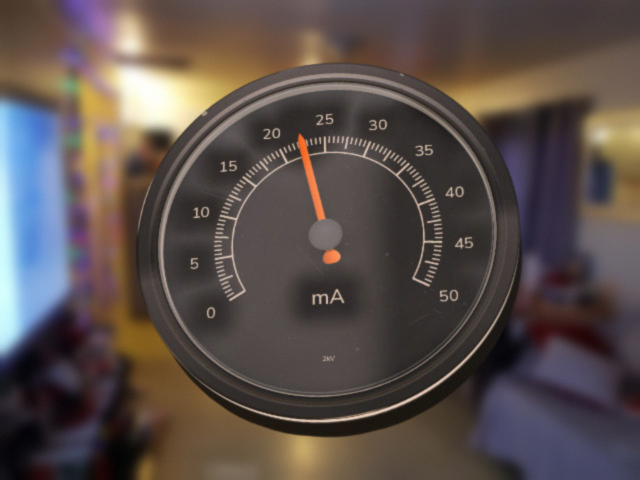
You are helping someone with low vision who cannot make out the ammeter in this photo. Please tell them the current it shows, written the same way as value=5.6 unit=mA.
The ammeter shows value=22.5 unit=mA
